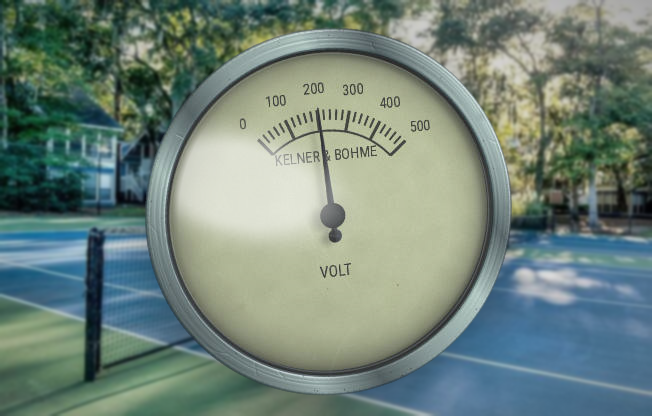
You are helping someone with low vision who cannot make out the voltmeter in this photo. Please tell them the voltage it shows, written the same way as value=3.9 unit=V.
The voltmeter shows value=200 unit=V
